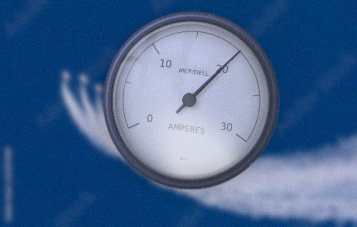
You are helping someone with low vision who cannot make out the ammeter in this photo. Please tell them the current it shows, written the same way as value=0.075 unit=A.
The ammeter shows value=20 unit=A
